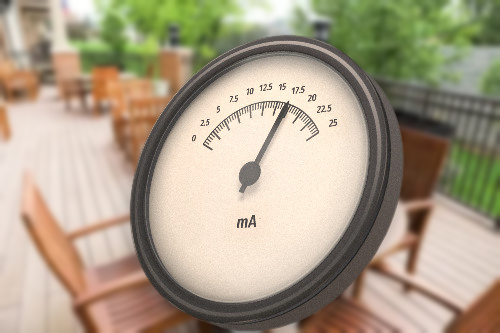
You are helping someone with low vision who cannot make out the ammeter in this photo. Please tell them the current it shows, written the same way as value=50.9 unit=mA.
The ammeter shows value=17.5 unit=mA
